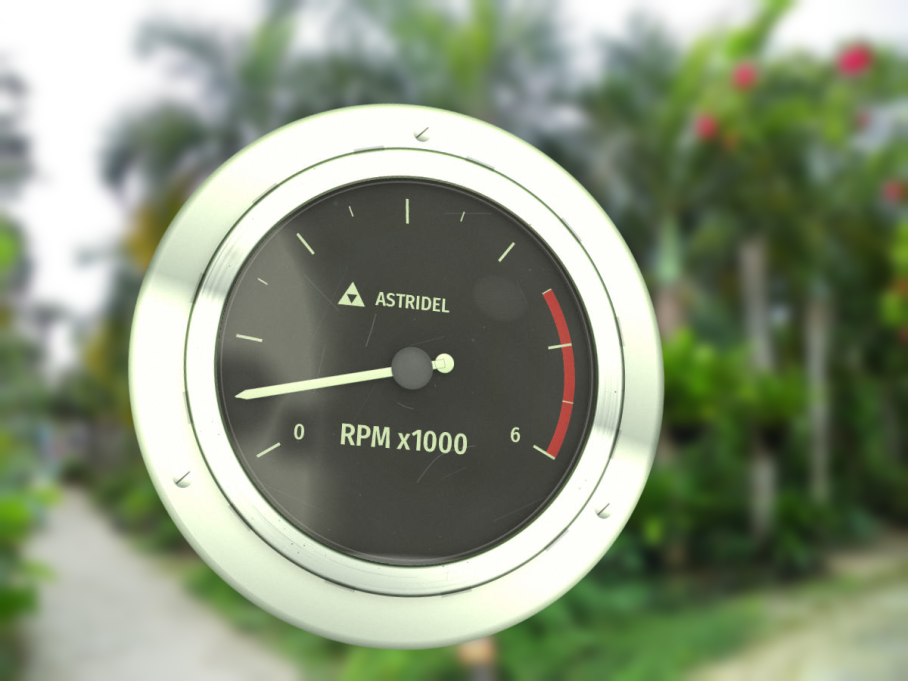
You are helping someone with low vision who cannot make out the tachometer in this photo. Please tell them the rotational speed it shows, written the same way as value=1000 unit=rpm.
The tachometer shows value=500 unit=rpm
